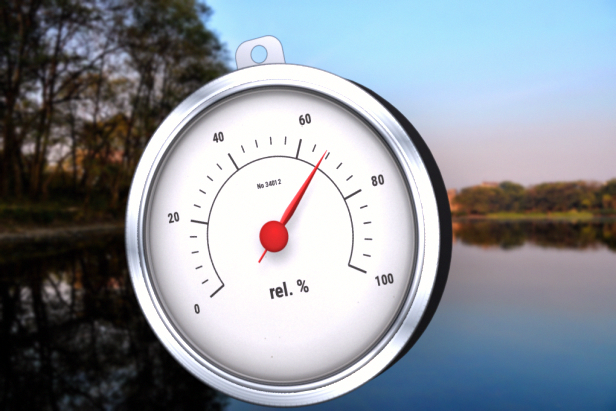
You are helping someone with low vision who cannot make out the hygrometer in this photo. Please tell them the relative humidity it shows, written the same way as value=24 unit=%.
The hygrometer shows value=68 unit=%
